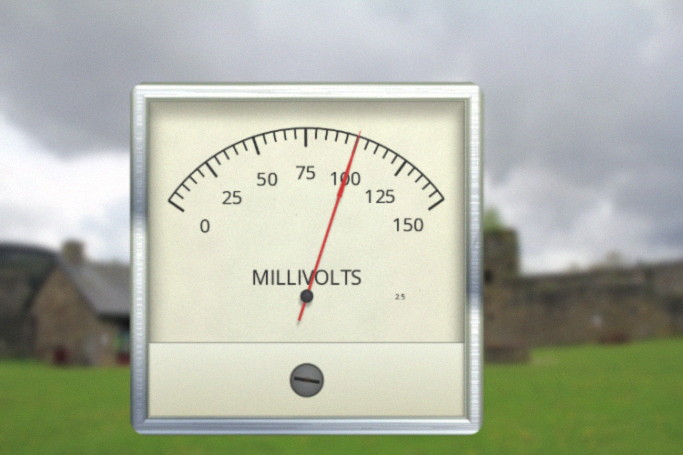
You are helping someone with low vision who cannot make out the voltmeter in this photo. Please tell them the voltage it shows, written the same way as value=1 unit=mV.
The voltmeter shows value=100 unit=mV
